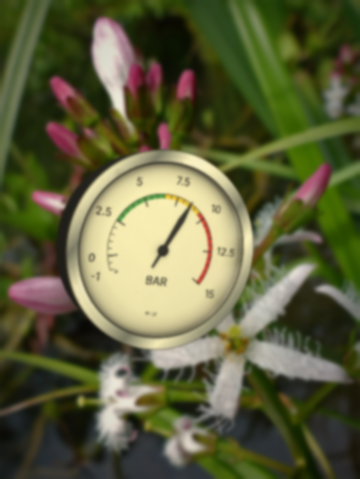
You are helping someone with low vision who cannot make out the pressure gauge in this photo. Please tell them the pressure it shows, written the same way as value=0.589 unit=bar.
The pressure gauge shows value=8.5 unit=bar
